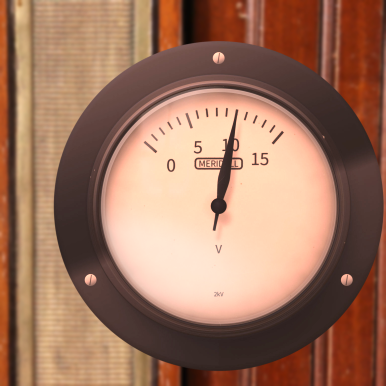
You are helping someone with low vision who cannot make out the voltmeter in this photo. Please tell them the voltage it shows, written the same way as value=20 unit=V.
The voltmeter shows value=10 unit=V
